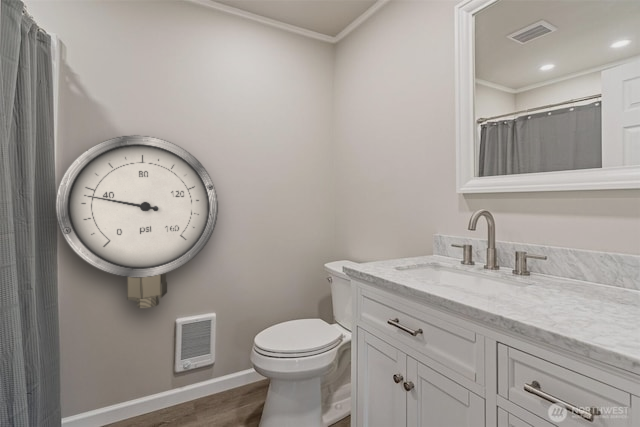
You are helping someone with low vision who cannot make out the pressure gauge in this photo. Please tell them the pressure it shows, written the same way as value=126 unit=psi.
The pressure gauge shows value=35 unit=psi
